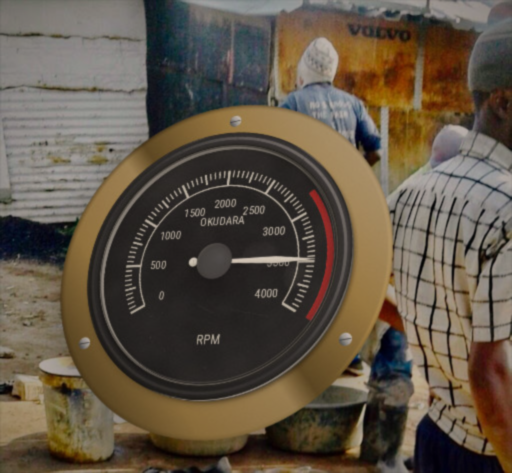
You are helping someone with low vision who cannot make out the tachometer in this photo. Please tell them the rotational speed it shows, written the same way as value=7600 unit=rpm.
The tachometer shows value=3500 unit=rpm
